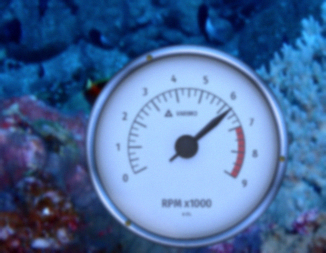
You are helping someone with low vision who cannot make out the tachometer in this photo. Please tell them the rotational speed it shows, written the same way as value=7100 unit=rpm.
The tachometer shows value=6250 unit=rpm
